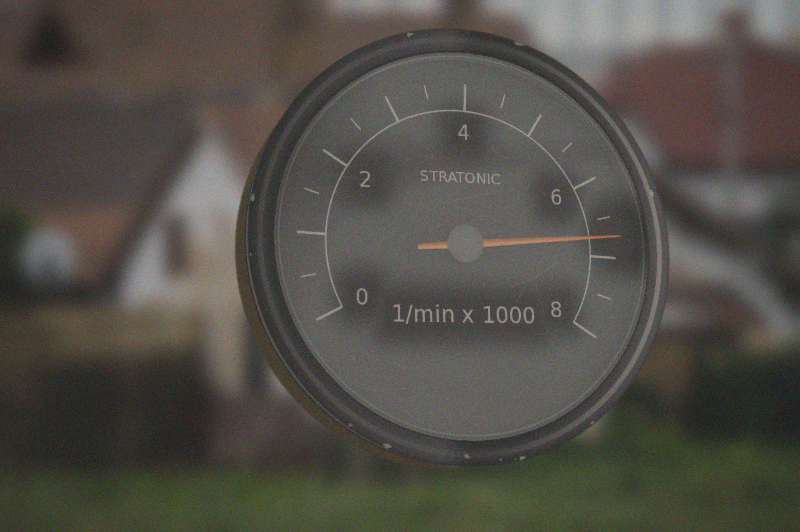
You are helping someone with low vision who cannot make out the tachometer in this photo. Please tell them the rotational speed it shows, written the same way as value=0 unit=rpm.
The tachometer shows value=6750 unit=rpm
